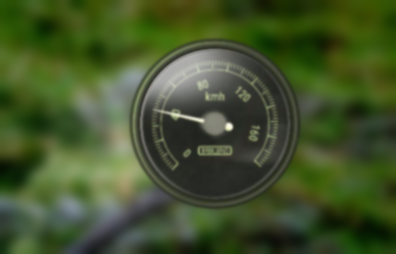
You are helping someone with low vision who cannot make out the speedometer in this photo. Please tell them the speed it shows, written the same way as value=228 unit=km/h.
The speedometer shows value=40 unit=km/h
